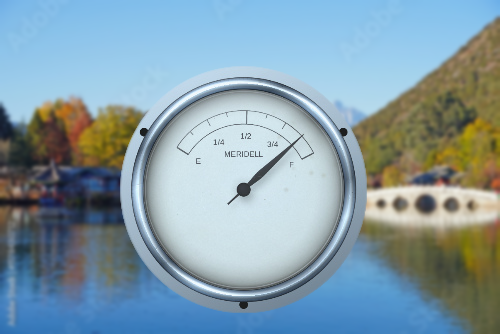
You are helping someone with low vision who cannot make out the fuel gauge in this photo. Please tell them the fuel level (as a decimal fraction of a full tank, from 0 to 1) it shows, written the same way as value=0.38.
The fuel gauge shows value=0.875
